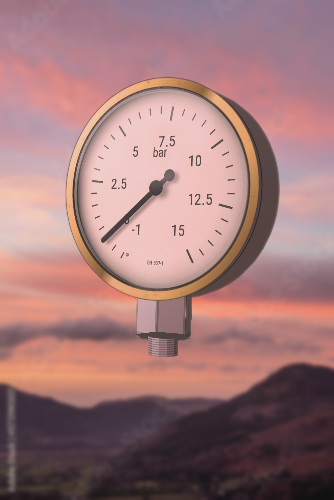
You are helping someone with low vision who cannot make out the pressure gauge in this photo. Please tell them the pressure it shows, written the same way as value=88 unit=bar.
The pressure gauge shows value=0 unit=bar
